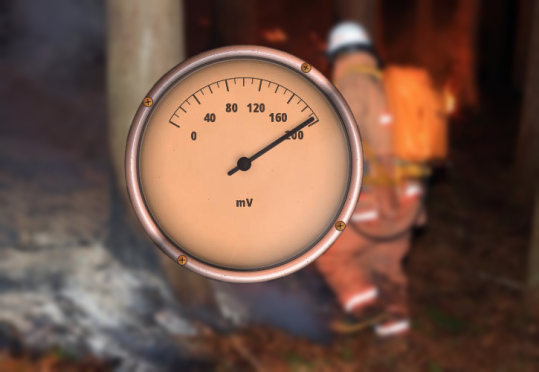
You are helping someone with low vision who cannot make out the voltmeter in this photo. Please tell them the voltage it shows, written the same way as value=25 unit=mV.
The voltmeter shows value=195 unit=mV
